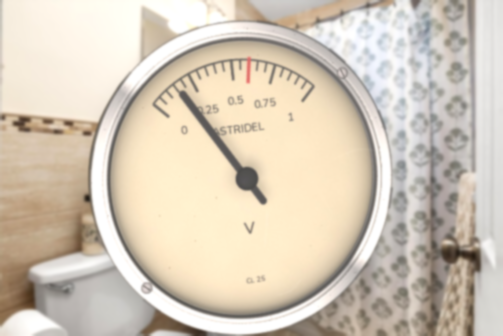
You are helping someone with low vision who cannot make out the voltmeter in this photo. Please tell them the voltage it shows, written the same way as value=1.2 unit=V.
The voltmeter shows value=0.15 unit=V
